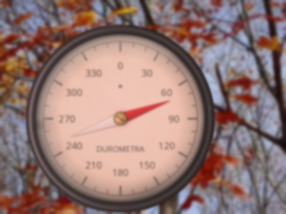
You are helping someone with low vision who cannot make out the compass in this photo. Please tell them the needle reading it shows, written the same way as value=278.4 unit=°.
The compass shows value=70 unit=°
